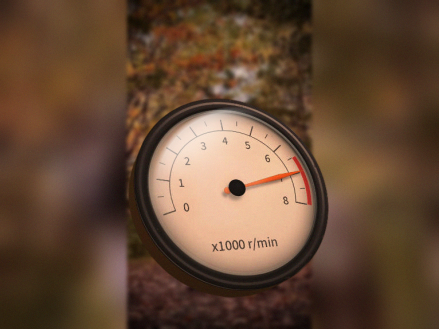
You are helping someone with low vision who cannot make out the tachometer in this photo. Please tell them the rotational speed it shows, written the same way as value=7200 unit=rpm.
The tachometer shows value=7000 unit=rpm
